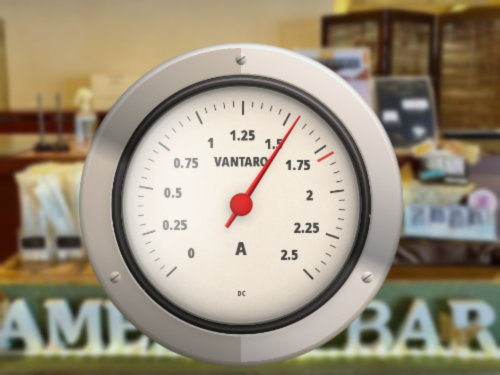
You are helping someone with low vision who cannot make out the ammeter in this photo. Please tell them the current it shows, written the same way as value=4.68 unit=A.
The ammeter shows value=1.55 unit=A
